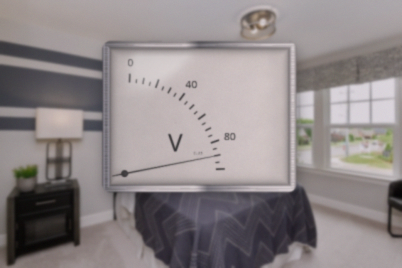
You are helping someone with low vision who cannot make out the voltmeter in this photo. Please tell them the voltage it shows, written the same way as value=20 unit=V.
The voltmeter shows value=90 unit=V
